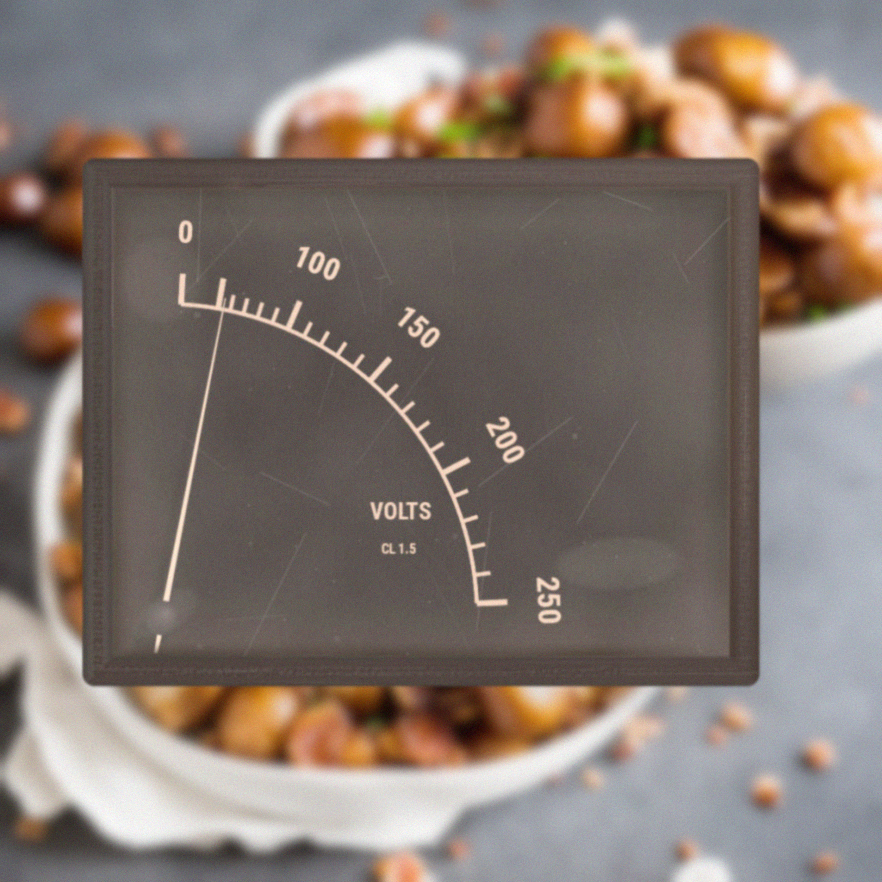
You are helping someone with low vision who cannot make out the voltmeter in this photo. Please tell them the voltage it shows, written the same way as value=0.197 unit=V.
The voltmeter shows value=55 unit=V
